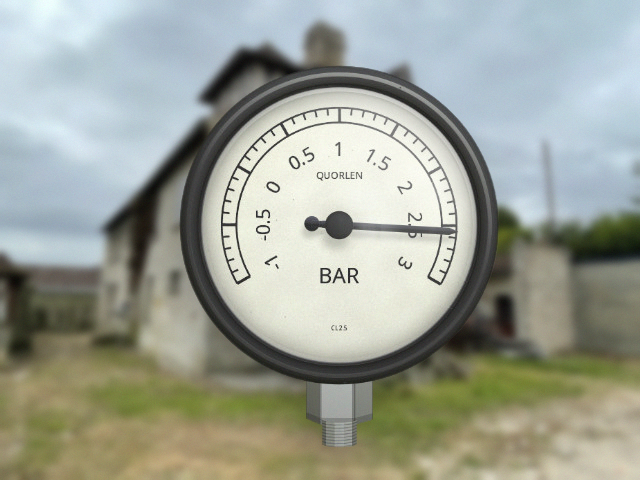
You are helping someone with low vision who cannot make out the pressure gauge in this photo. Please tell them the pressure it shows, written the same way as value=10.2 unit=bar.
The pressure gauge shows value=2.55 unit=bar
